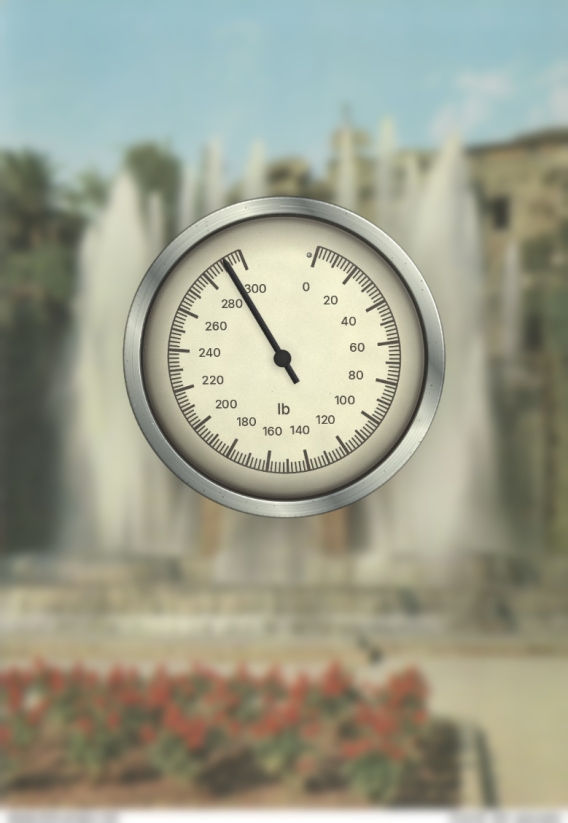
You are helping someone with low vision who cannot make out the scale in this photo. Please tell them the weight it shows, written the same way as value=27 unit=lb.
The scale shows value=292 unit=lb
